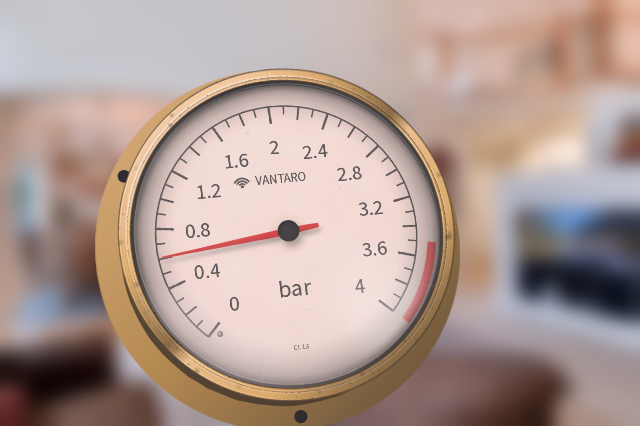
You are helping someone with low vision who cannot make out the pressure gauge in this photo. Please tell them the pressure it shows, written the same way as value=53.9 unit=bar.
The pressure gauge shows value=0.6 unit=bar
